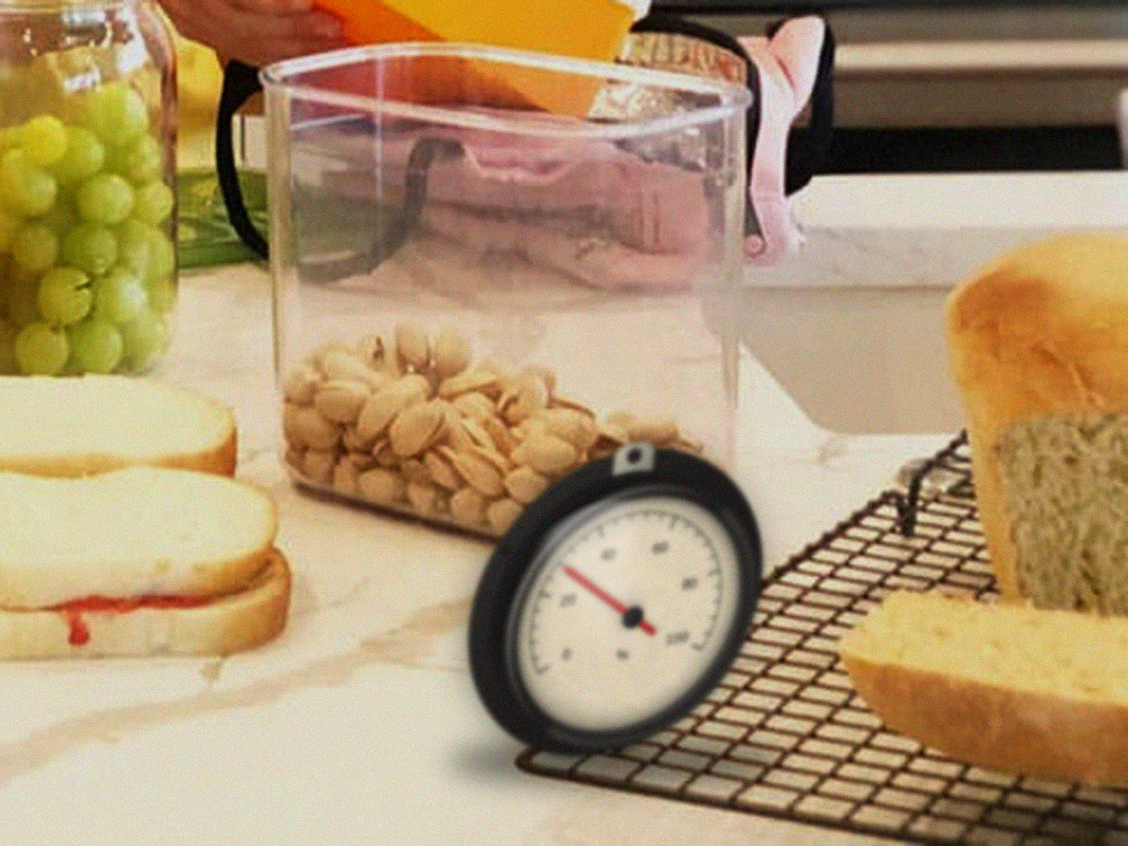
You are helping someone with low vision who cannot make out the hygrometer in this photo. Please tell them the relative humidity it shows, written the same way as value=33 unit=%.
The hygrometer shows value=28 unit=%
